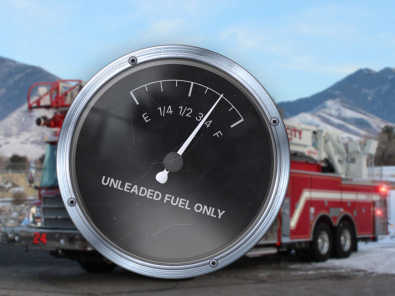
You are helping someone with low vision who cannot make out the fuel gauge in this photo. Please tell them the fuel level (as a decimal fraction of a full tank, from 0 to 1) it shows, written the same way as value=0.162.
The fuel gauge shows value=0.75
